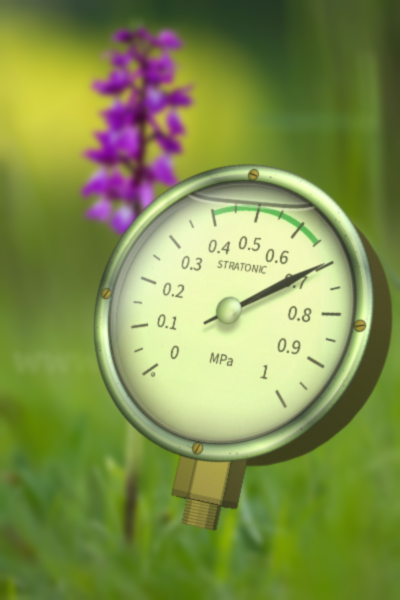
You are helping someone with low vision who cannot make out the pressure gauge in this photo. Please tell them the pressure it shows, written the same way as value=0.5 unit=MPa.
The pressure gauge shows value=0.7 unit=MPa
